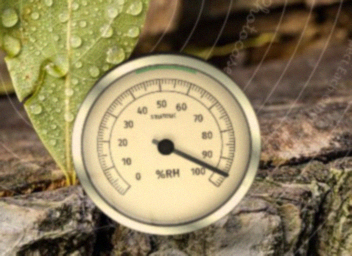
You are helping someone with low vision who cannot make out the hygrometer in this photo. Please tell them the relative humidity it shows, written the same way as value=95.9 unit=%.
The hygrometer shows value=95 unit=%
